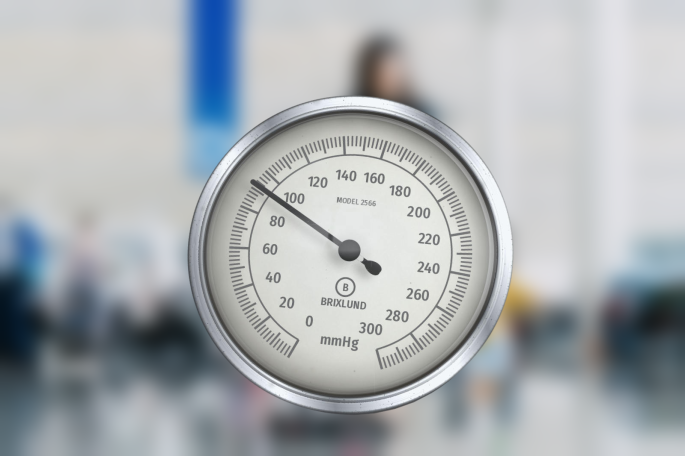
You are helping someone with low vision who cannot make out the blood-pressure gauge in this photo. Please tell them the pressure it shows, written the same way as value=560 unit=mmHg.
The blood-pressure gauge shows value=92 unit=mmHg
